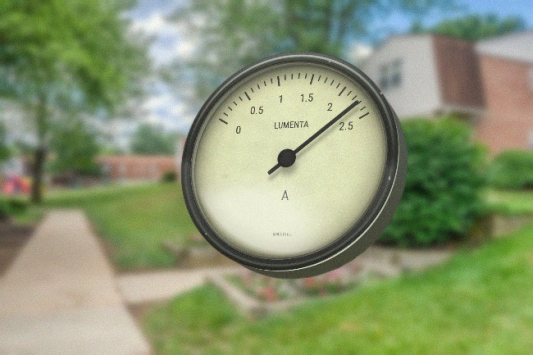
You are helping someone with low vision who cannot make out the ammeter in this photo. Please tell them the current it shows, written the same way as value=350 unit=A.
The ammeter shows value=2.3 unit=A
